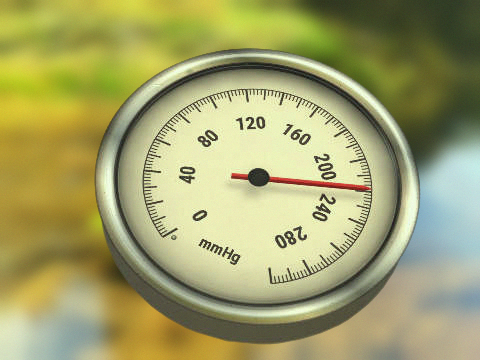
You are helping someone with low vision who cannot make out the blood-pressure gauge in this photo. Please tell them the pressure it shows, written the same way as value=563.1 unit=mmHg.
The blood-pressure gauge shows value=220 unit=mmHg
